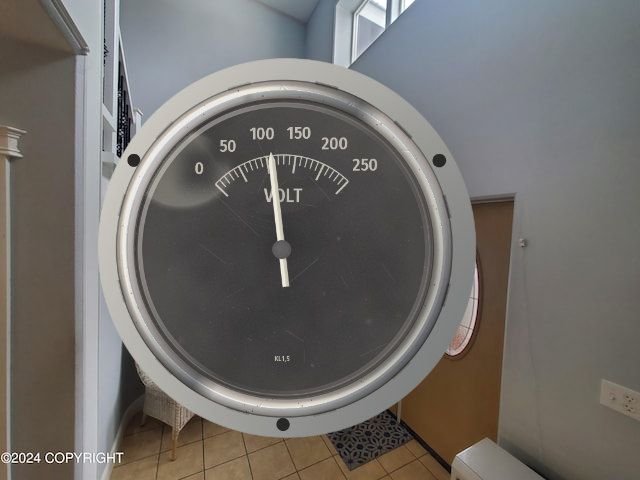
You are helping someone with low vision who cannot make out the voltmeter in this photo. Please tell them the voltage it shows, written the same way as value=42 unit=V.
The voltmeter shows value=110 unit=V
